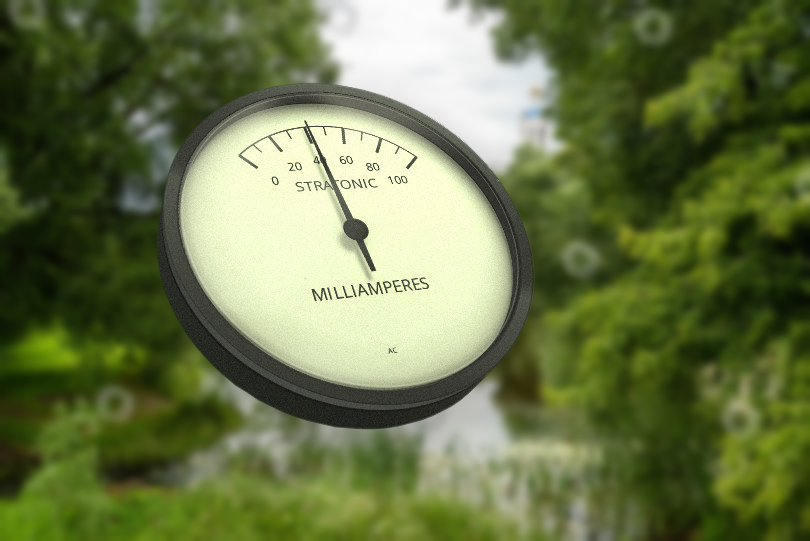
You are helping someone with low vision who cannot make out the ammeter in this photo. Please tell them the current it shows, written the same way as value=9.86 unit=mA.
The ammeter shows value=40 unit=mA
